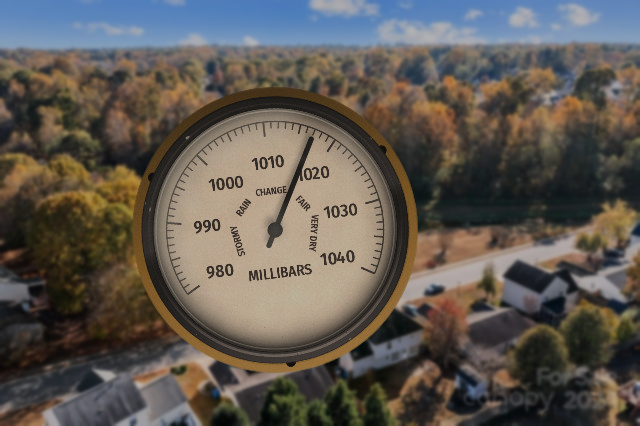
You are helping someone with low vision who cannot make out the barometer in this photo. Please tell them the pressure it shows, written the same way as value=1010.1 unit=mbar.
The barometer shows value=1017 unit=mbar
